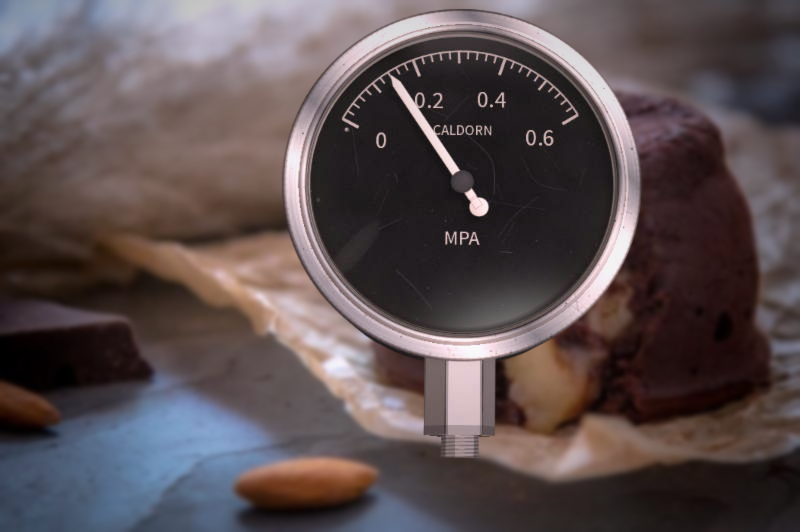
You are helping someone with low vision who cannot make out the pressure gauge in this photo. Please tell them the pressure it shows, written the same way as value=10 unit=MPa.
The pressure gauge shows value=0.14 unit=MPa
